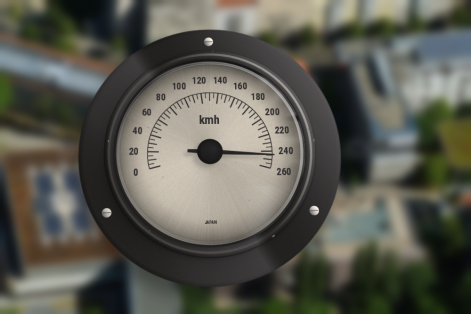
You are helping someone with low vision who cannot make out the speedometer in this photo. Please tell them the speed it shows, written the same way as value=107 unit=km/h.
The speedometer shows value=245 unit=km/h
